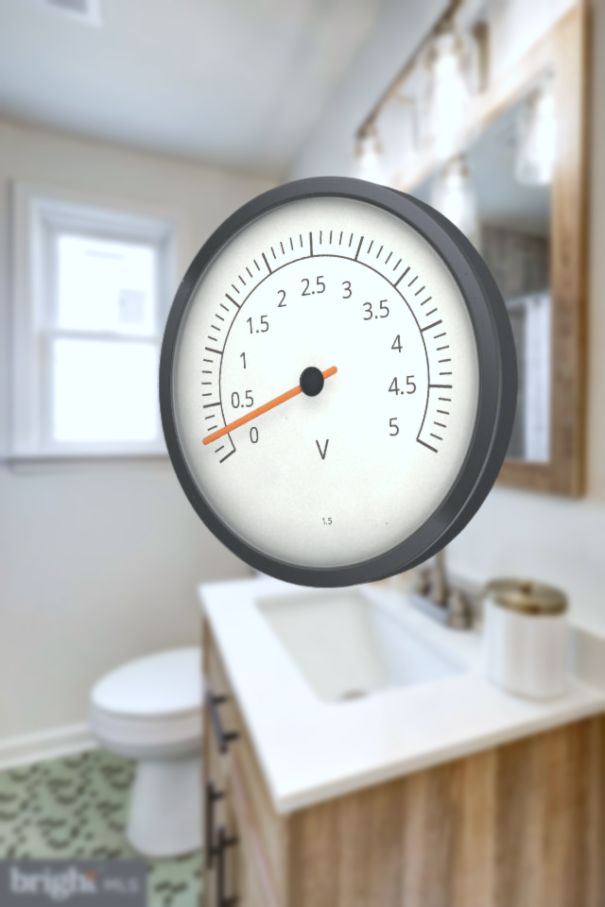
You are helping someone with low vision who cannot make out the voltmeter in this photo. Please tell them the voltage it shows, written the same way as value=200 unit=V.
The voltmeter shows value=0.2 unit=V
